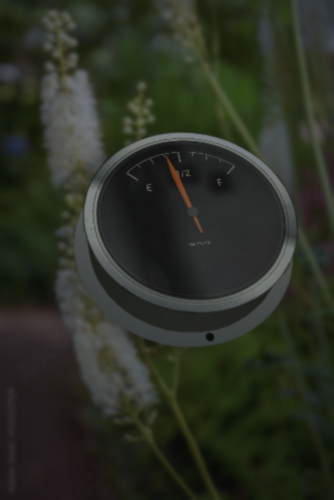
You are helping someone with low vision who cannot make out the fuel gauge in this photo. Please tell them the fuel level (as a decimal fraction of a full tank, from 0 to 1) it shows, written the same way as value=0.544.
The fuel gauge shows value=0.375
